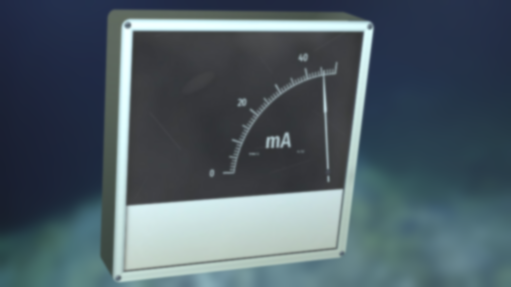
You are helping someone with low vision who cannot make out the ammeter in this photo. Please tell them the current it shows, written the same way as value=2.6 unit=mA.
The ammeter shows value=45 unit=mA
